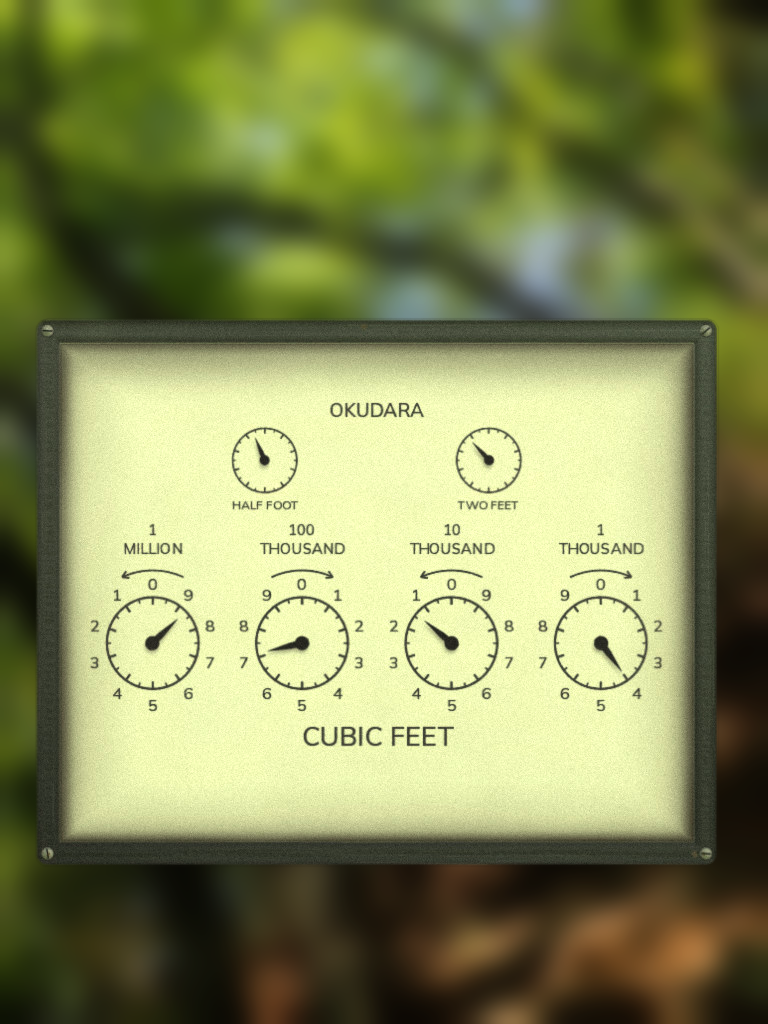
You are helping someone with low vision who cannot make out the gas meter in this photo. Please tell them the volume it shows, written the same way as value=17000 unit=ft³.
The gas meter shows value=871400 unit=ft³
